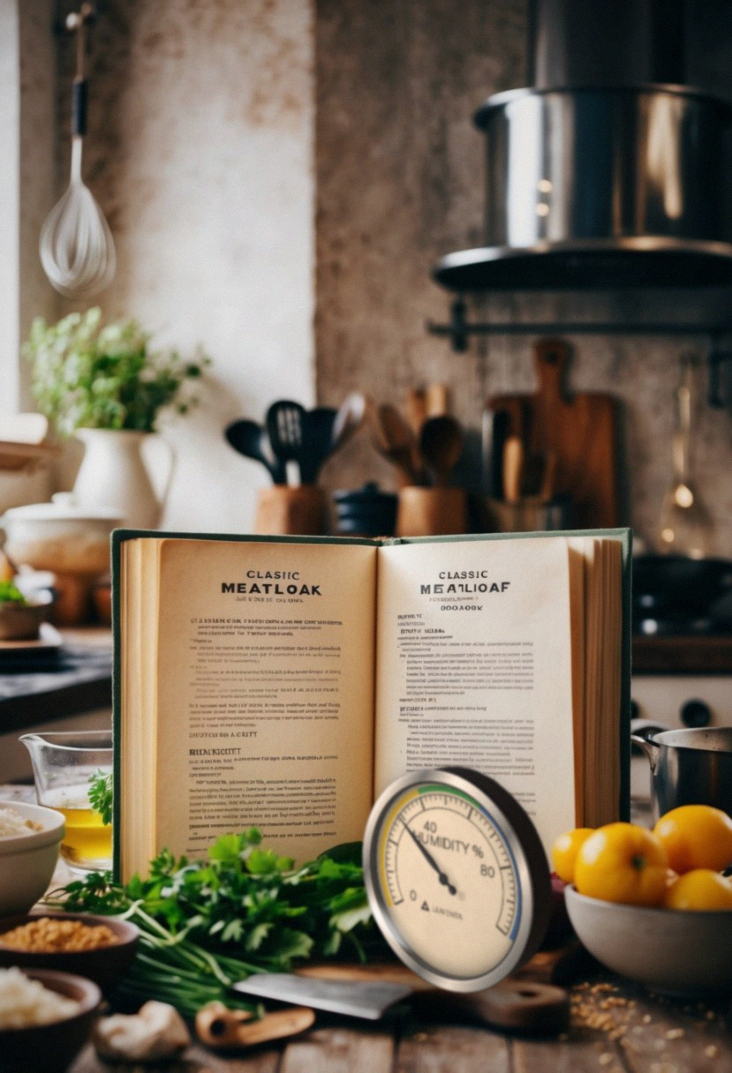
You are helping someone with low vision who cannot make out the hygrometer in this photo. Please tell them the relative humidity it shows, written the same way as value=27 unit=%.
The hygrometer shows value=30 unit=%
